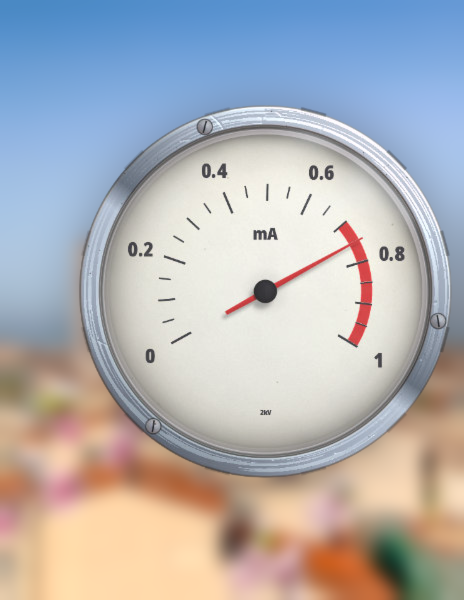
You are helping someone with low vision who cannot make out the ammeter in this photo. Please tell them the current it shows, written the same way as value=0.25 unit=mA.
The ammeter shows value=0.75 unit=mA
